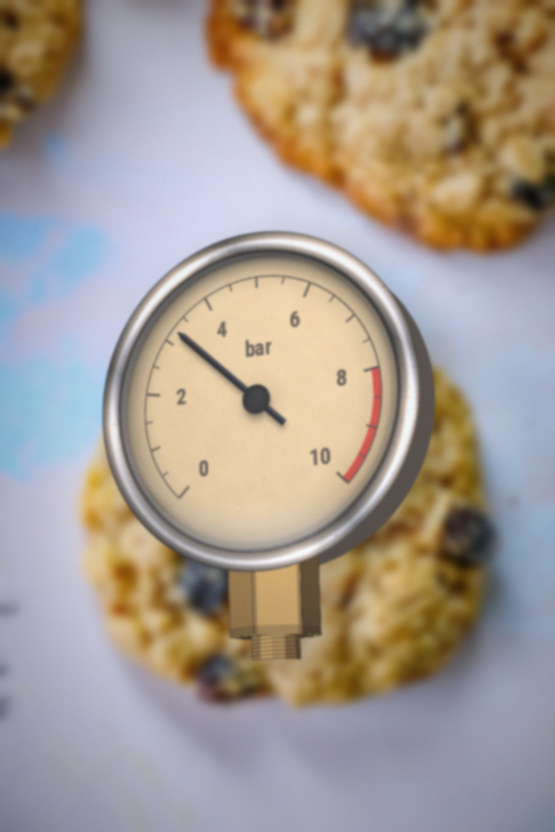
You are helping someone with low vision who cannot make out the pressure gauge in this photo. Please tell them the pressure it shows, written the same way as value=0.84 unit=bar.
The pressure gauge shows value=3.25 unit=bar
